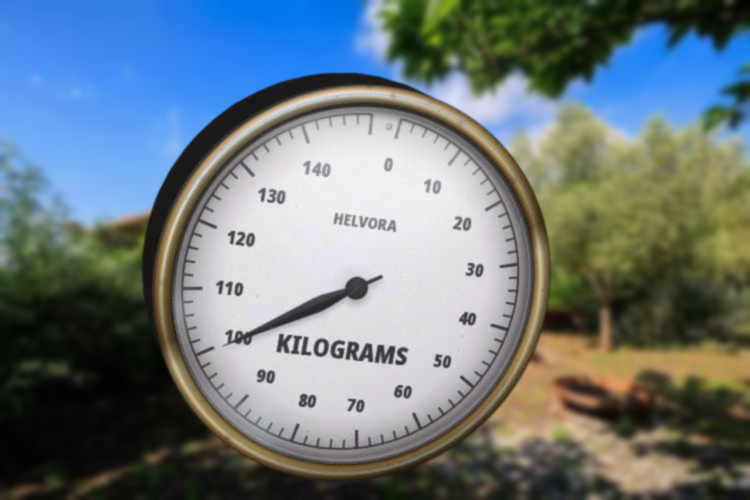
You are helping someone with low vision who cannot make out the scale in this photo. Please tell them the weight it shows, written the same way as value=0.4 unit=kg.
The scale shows value=100 unit=kg
